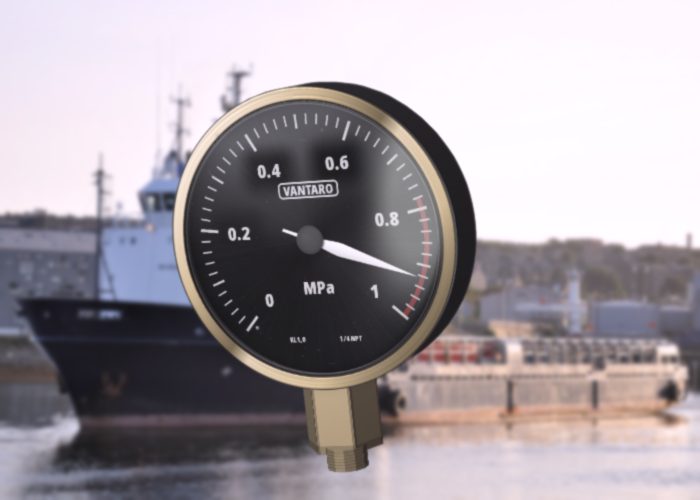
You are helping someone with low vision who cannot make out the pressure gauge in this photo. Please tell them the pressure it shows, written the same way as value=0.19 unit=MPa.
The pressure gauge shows value=0.92 unit=MPa
